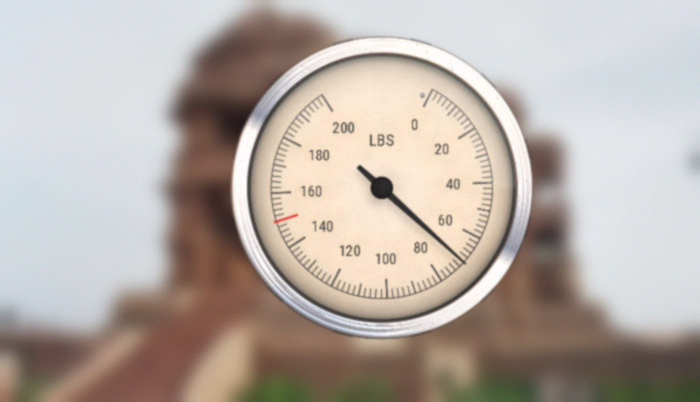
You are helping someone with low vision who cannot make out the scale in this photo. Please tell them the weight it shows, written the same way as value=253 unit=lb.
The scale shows value=70 unit=lb
